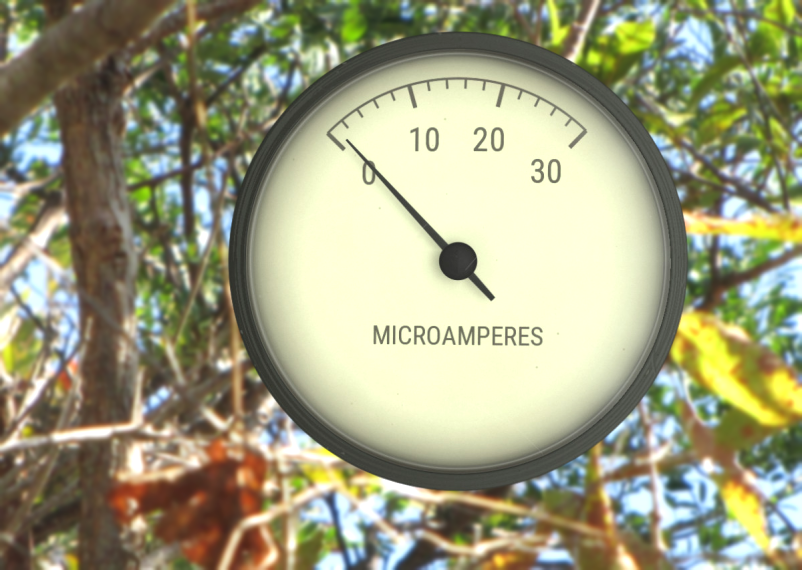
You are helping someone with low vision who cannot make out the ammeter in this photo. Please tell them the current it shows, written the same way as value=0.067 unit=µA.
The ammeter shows value=1 unit=µA
